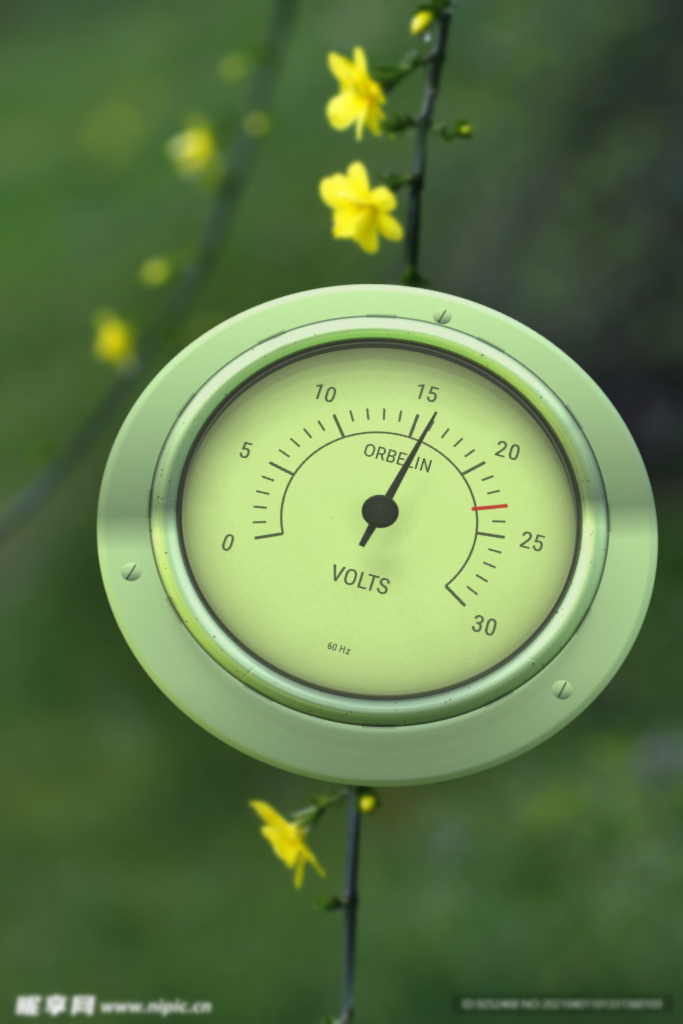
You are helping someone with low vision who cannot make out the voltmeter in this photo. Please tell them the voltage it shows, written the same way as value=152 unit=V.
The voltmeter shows value=16 unit=V
